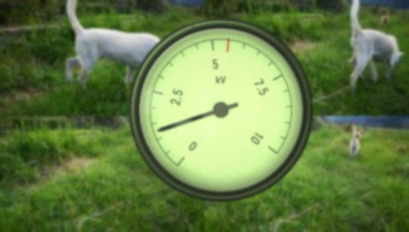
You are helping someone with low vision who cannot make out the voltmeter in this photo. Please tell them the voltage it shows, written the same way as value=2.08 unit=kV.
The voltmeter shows value=1.25 unit=kV
